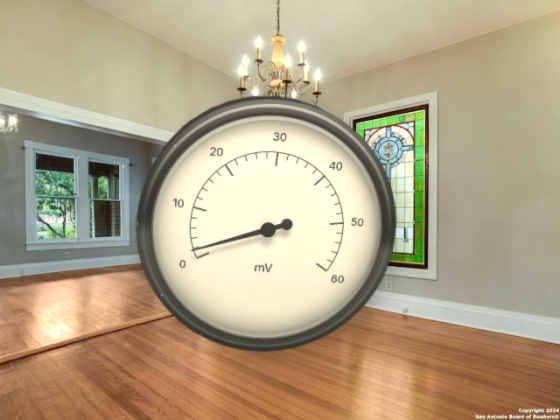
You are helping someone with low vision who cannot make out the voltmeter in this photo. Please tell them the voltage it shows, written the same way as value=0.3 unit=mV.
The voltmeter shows value=2 unit=mV
